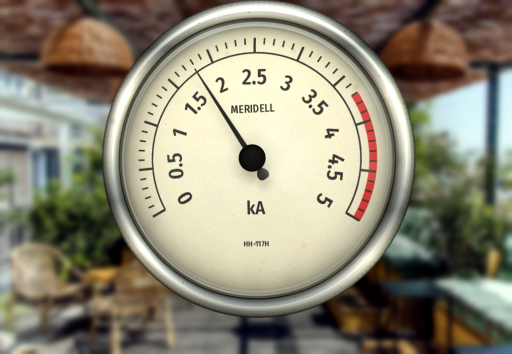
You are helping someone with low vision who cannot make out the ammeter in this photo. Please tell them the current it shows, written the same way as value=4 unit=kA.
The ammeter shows value=1.8 unit=kA
